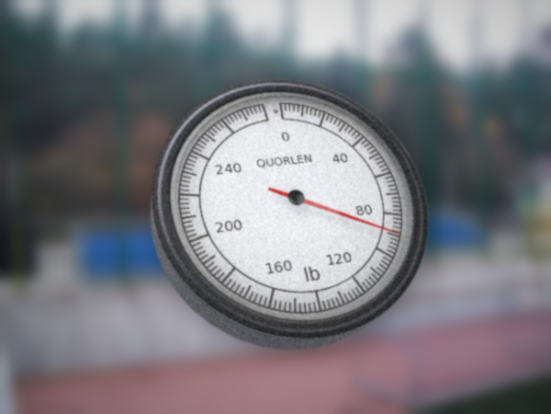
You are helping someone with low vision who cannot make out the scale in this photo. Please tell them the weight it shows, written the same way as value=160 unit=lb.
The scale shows value=90 unit=lb
